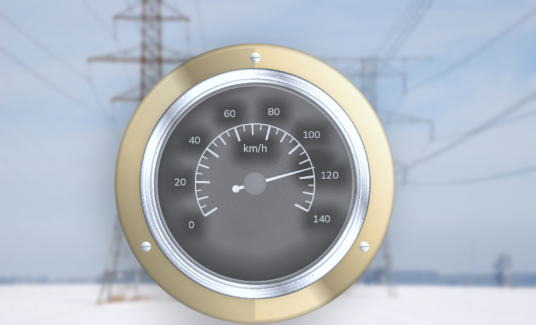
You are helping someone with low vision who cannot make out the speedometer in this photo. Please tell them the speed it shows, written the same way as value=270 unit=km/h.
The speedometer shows value=115 unit=km/h
